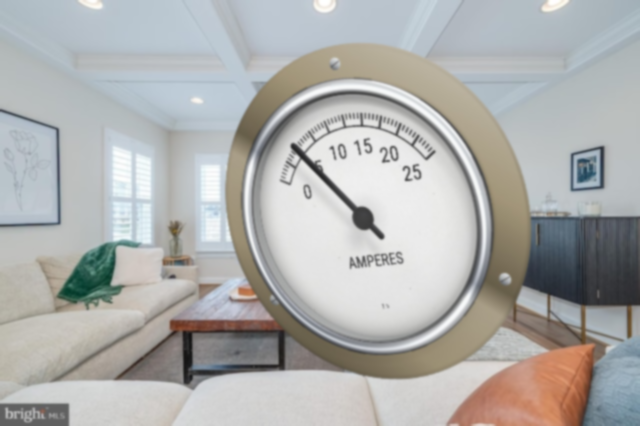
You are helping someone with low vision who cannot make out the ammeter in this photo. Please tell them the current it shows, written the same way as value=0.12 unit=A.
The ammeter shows value=5 unit=A
